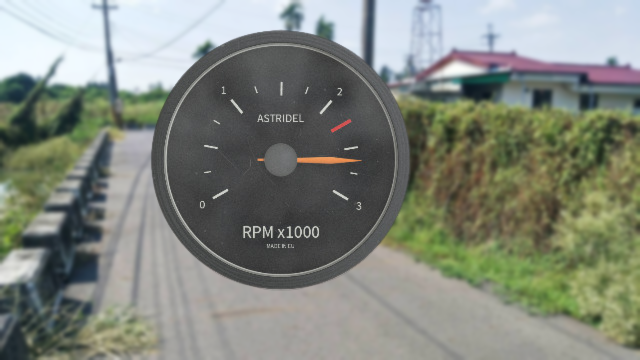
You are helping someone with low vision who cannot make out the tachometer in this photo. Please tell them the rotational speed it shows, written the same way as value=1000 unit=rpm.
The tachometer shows value=2625 unit=rpm
